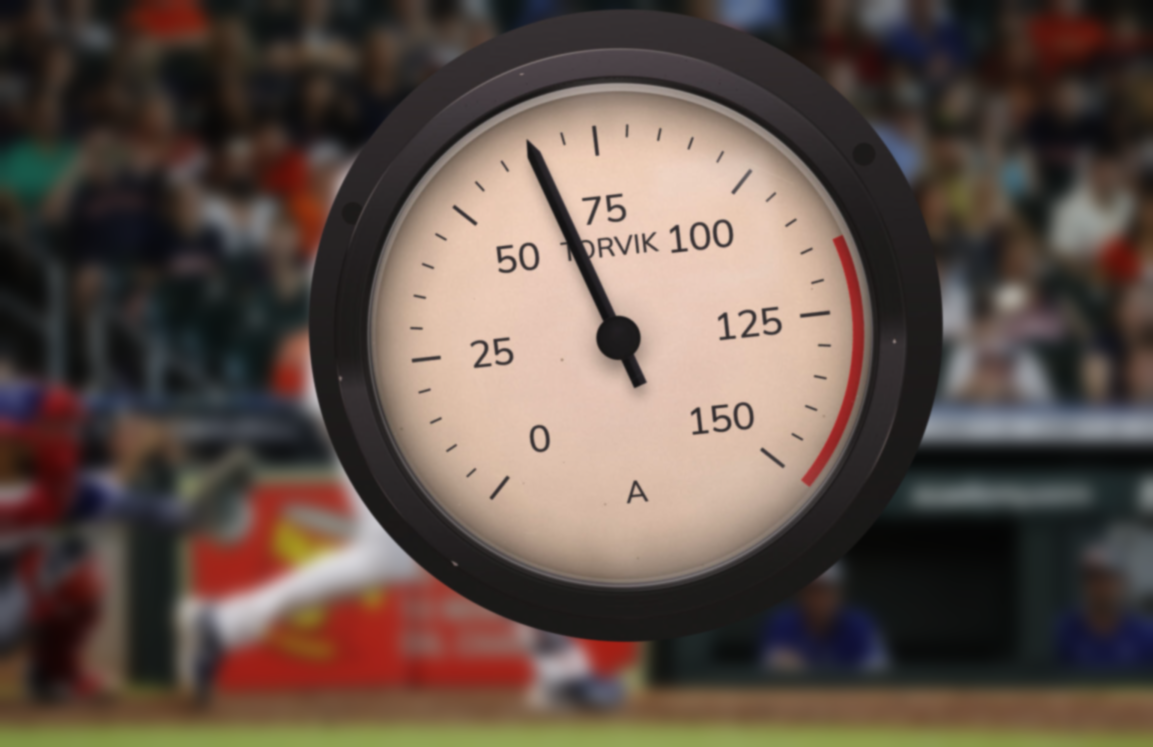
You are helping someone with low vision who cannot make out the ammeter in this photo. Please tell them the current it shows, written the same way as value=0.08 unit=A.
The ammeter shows value=65 unit=A
